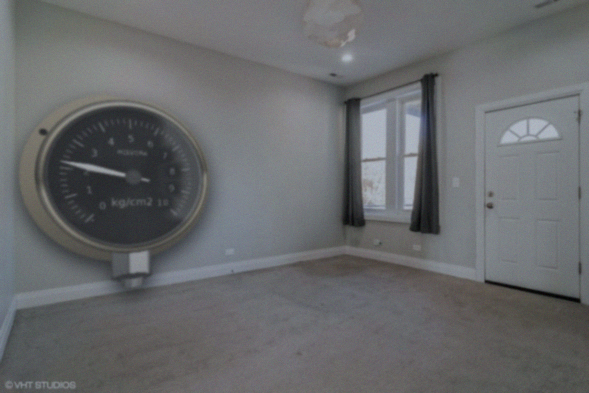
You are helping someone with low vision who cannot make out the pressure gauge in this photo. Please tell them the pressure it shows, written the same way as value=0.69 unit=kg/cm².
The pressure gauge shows value=2.2 unit=kg/cm²
